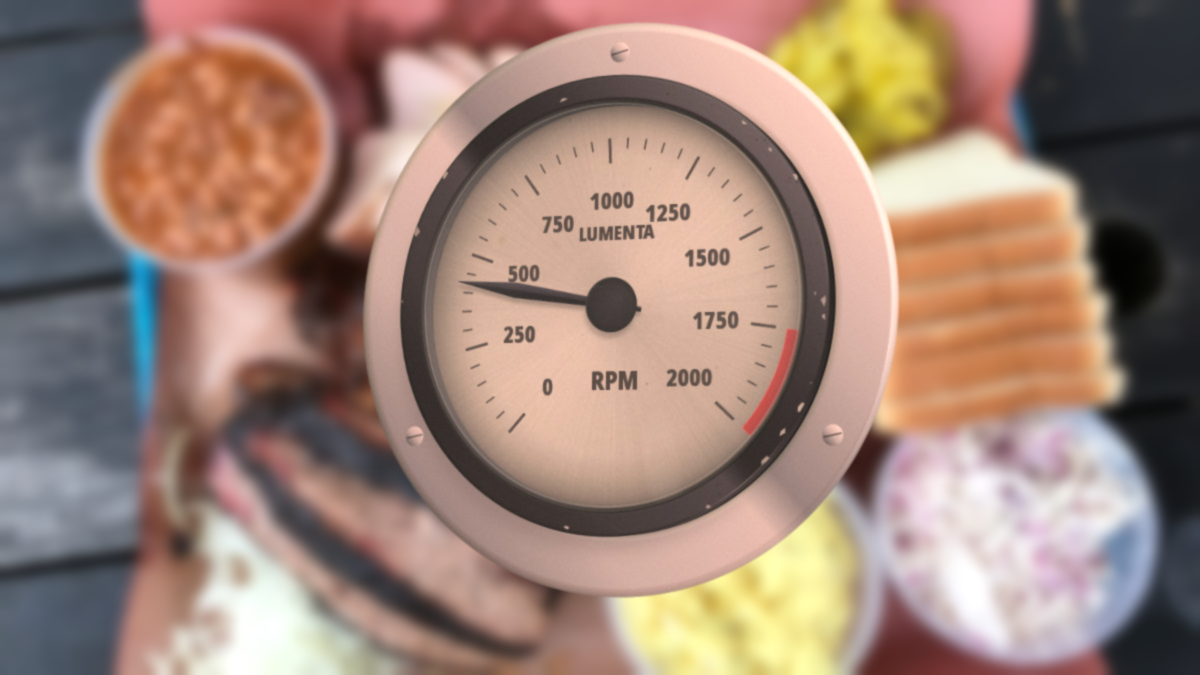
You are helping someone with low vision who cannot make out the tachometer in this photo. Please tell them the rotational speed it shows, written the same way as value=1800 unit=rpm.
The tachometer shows value=425 unit=rpm
